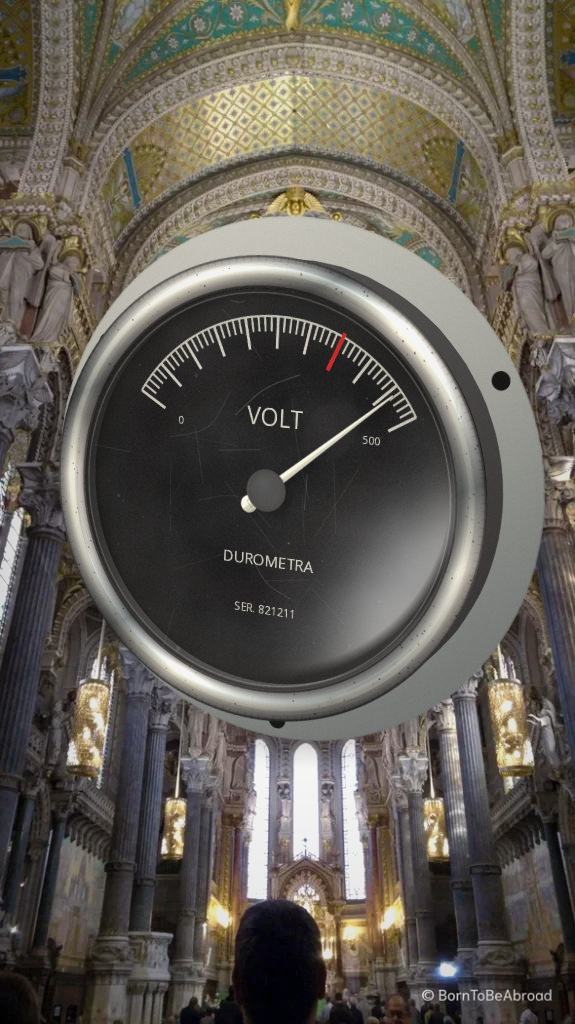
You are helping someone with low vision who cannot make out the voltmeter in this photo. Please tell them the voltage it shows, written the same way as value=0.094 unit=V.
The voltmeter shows value=460 unit=V
